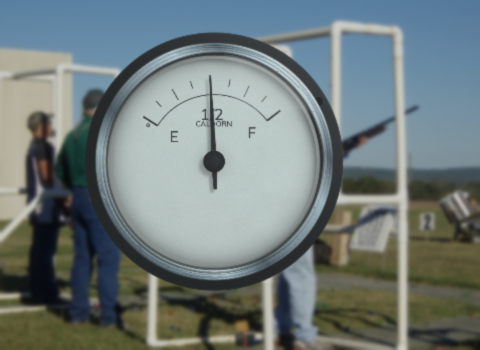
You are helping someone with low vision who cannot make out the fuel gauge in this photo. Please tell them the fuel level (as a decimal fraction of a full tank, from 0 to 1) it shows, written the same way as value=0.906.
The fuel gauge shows value=0.5
